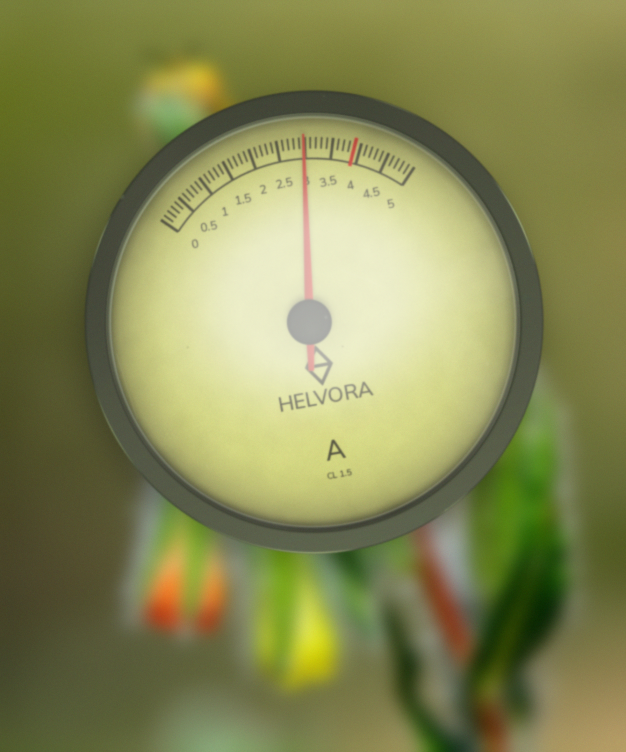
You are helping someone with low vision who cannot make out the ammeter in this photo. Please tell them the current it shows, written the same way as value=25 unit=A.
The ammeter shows value=3 unit=A
